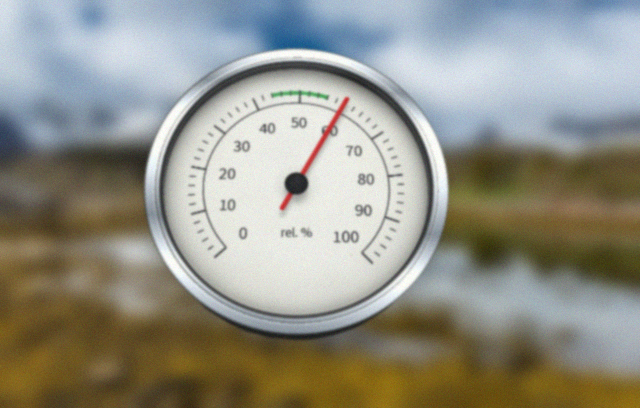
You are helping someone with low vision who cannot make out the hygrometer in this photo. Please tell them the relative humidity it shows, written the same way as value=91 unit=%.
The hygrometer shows value=60 unit=%
